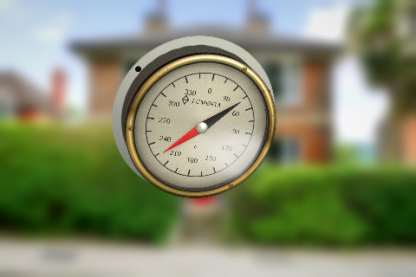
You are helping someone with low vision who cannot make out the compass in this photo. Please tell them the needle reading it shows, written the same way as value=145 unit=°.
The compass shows value=225 unit=°
